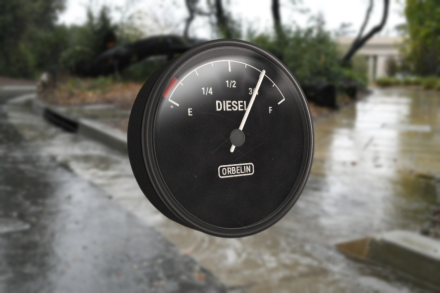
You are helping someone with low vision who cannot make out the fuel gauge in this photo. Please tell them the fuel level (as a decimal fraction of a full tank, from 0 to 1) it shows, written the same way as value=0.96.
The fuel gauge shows value=0.75
